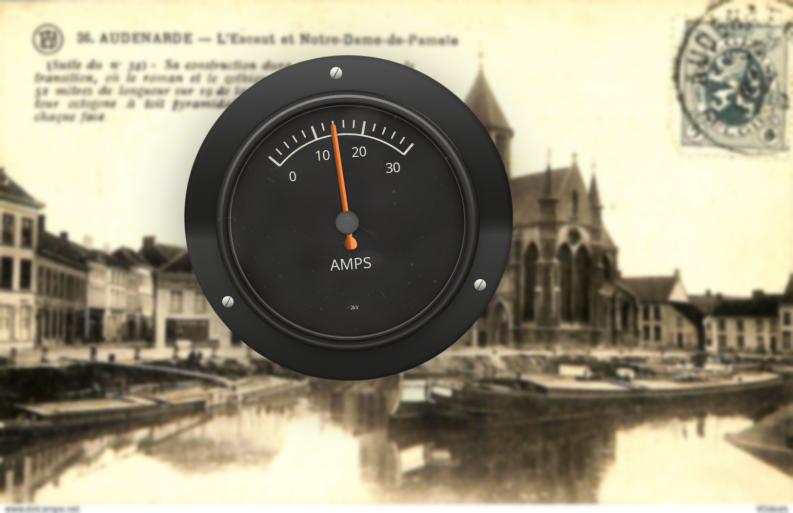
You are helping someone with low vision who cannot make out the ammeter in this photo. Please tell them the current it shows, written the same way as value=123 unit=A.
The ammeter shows value=14 unit=A
